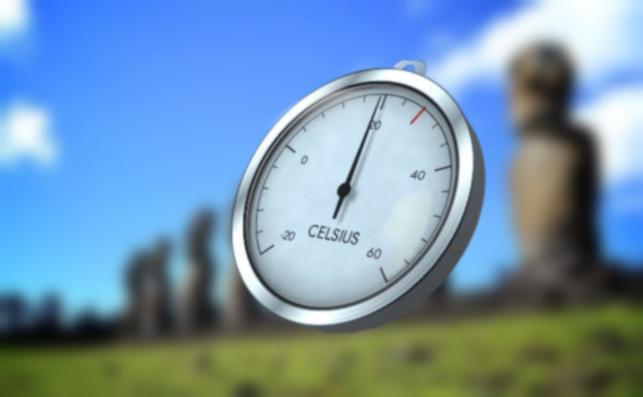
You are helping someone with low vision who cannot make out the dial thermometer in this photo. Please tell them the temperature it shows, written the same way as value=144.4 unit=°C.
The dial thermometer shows value=20 unit=°C
